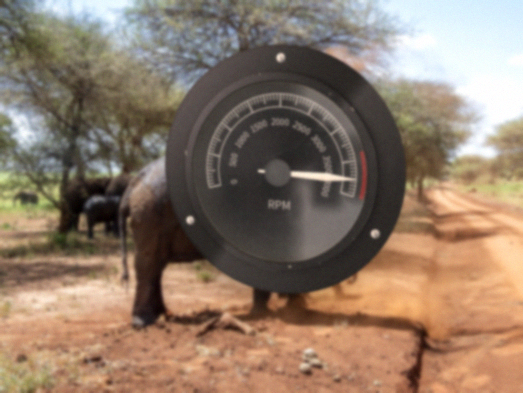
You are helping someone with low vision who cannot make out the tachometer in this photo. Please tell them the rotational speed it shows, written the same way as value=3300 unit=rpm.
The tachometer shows value=3750 unit=rpm
